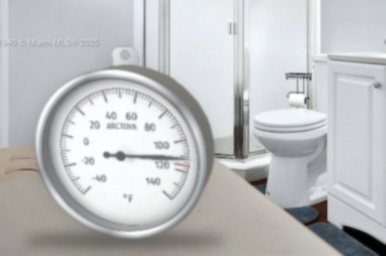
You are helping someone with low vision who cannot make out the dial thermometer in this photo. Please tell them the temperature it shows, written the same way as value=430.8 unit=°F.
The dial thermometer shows value=110 unit=°F
